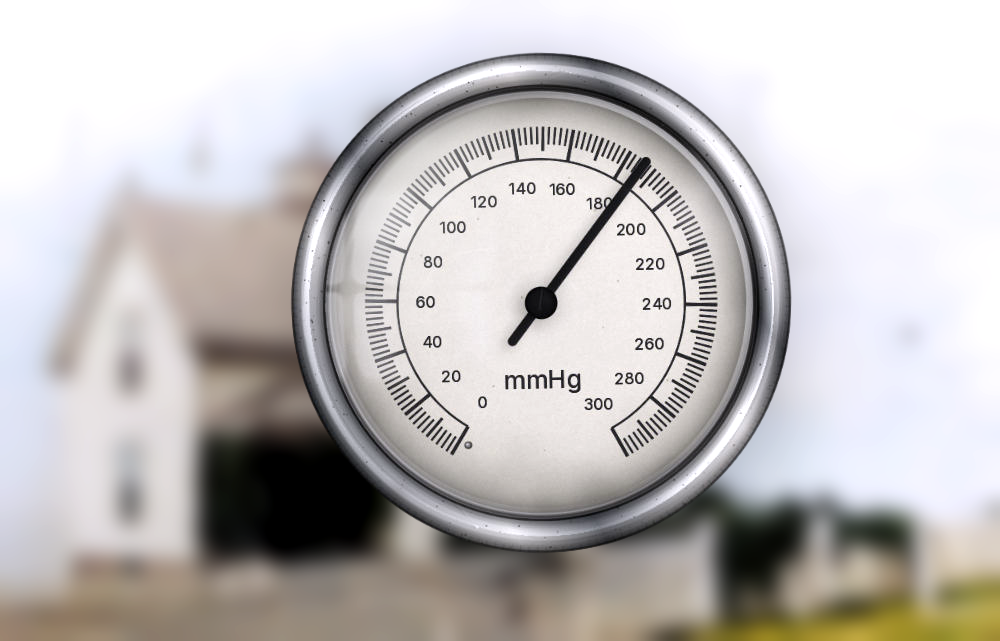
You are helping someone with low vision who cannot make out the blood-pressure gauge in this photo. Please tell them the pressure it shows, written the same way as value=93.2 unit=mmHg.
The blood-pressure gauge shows value=186 unit=mmHg
